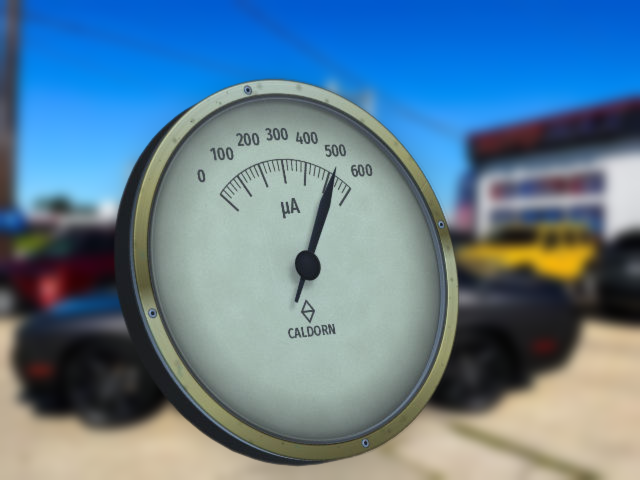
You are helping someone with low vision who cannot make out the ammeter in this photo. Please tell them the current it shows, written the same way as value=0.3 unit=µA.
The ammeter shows value=500 unit=µA
